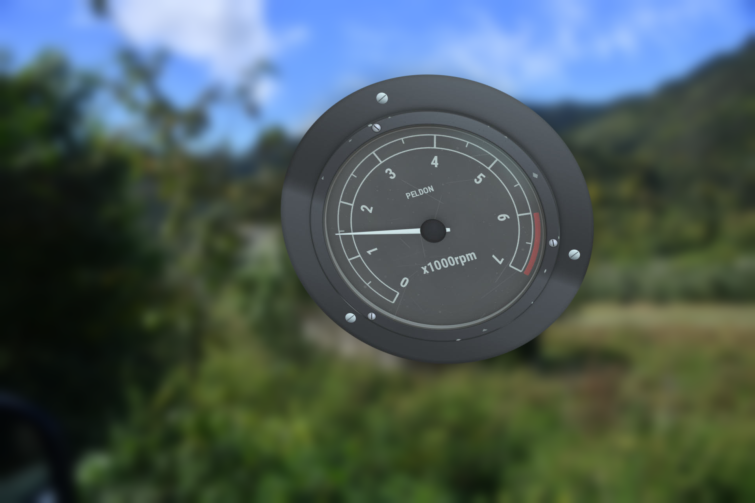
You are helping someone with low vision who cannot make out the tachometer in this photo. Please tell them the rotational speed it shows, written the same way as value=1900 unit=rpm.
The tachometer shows value=1500 unit=rpm
